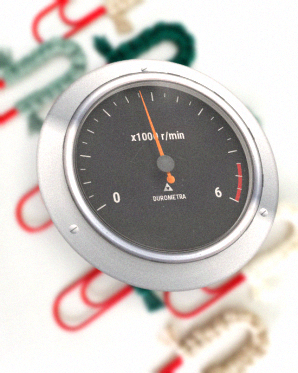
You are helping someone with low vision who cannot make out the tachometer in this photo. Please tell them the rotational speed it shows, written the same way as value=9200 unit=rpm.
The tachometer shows value=2750 unit=rpm
